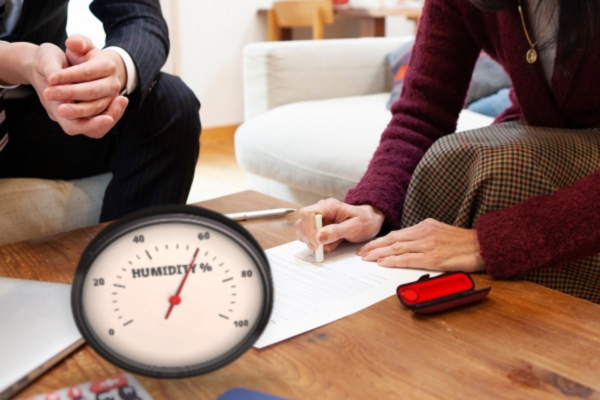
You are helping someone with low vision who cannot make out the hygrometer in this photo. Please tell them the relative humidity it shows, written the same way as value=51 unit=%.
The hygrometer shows value=60 unit=%
